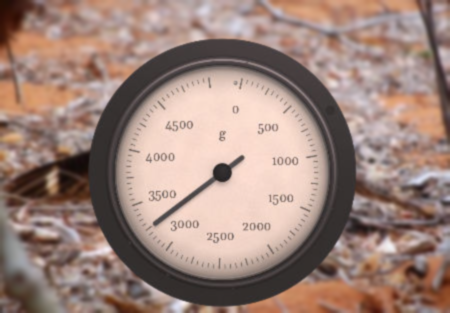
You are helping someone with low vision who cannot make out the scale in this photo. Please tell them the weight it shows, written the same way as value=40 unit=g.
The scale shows value=3250 unit=g
